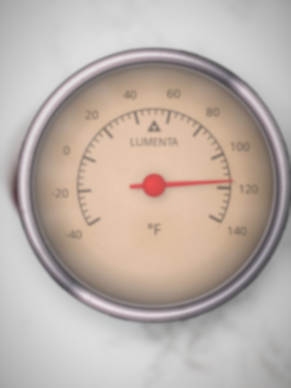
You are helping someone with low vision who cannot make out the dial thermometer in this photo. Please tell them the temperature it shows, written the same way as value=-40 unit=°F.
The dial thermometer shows value=116 unit=°F
